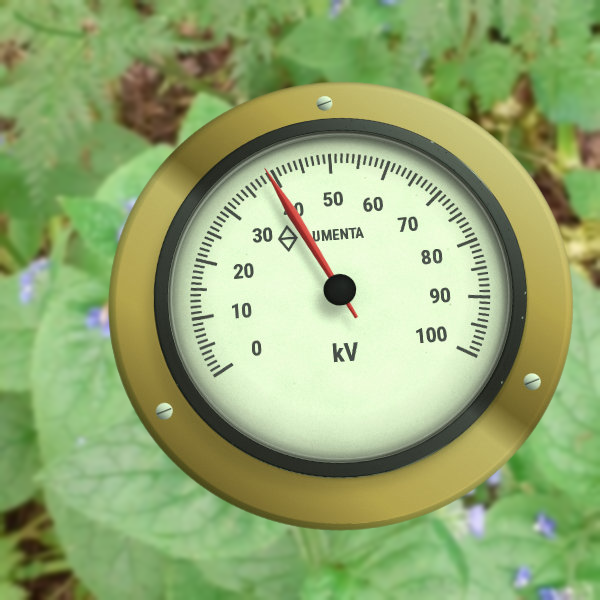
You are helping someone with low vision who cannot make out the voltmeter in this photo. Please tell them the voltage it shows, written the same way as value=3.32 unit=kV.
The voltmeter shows value=39 unit=kV
